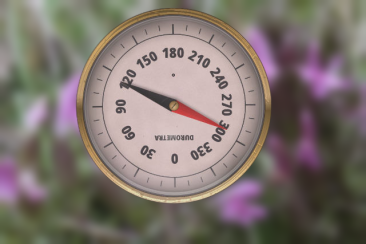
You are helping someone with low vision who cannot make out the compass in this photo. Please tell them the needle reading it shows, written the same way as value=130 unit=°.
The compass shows value=295 unit=°
